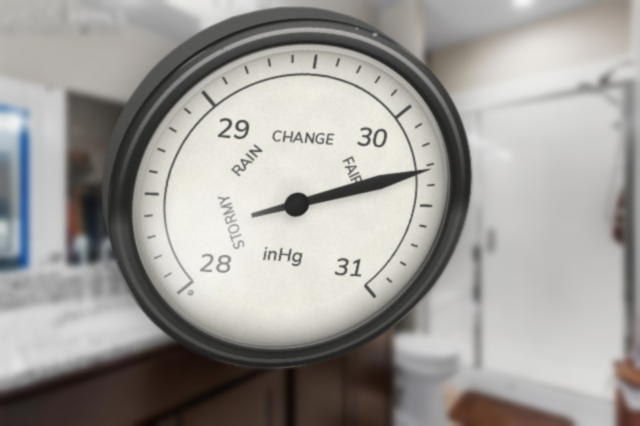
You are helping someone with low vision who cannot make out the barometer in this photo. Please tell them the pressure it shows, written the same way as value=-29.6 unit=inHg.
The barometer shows value=30.3 unit=inHg
